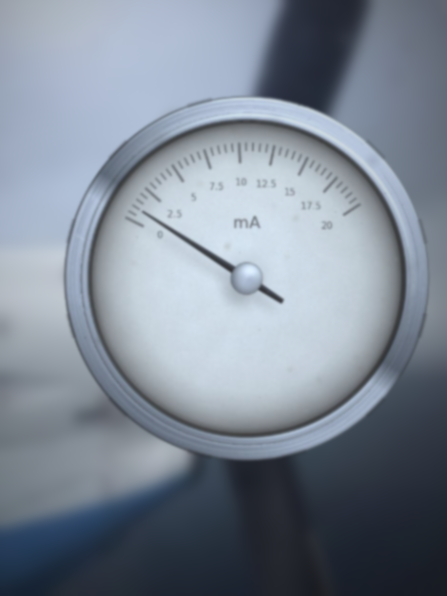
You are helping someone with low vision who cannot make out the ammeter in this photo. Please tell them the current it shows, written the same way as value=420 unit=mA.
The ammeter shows value=1 unit=mA
